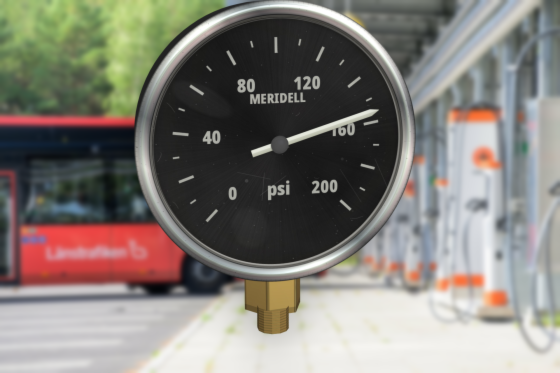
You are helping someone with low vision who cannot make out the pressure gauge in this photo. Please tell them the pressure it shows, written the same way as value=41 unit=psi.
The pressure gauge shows value=155 unit=psi
